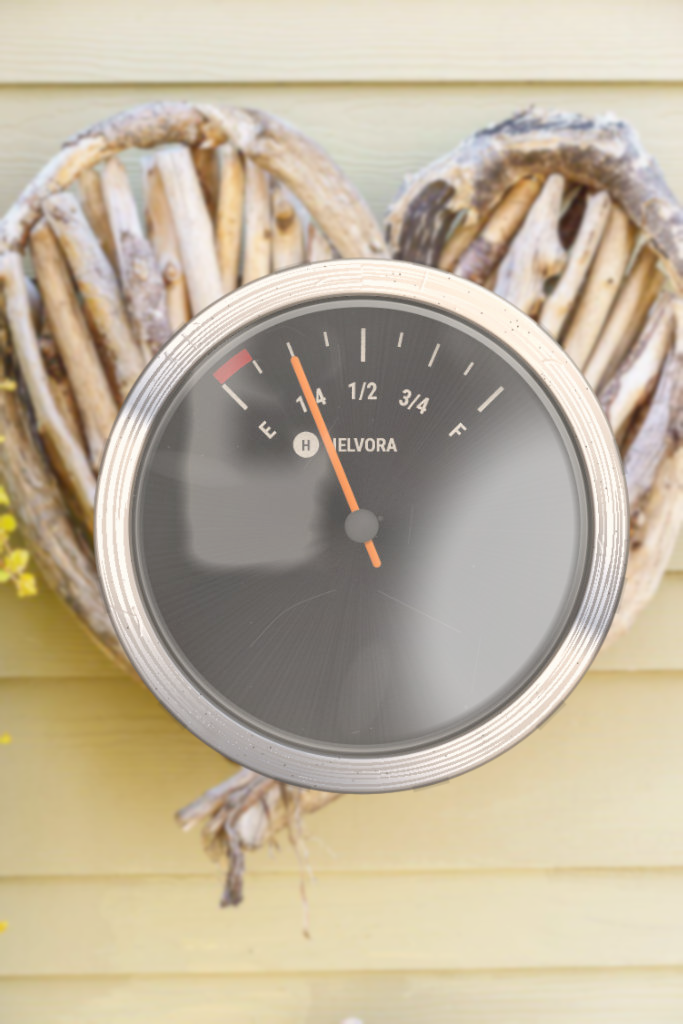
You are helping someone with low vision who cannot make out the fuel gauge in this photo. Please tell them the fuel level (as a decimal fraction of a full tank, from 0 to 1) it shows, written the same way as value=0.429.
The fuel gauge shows value=0.25
